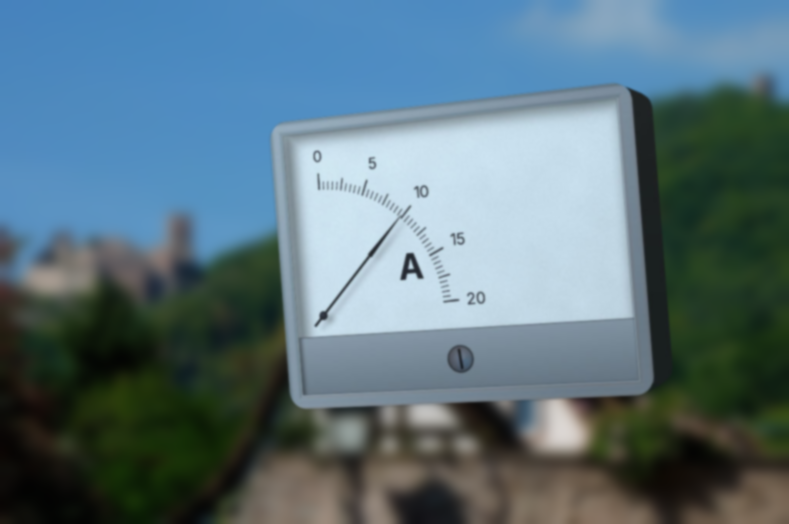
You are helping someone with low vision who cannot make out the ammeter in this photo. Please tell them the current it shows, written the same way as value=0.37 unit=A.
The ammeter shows value=10 unit=A
